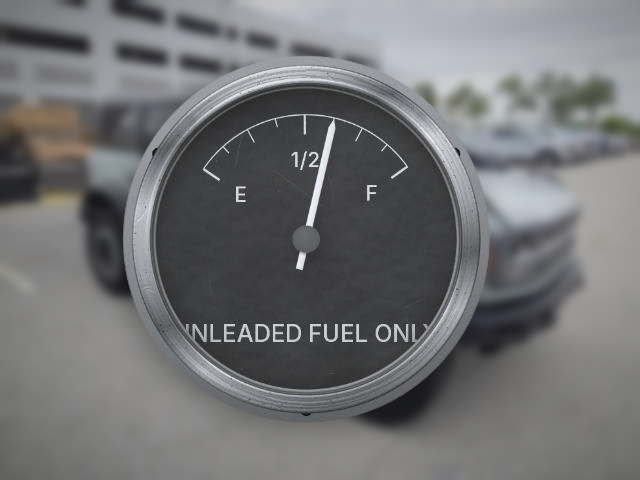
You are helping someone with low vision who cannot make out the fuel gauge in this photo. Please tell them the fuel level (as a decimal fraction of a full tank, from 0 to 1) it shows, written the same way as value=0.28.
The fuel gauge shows value=0.625
